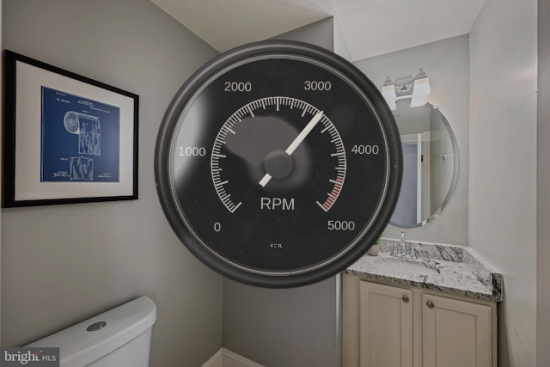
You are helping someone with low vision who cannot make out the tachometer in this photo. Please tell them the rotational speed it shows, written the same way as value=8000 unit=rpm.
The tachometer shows value=3250 unit=rpm
